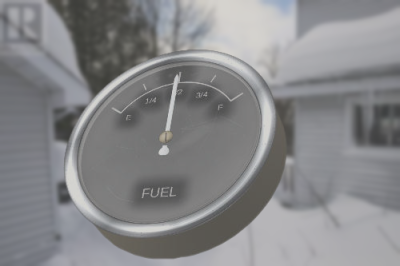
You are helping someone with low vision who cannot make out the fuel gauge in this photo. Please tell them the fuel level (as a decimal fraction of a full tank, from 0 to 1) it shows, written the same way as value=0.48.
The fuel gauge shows value=0.5
